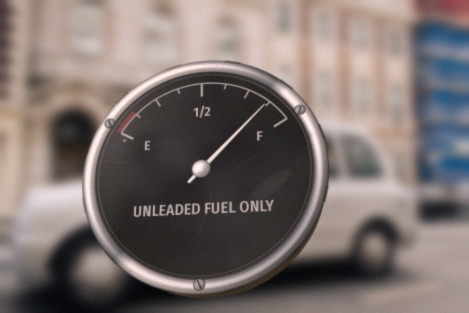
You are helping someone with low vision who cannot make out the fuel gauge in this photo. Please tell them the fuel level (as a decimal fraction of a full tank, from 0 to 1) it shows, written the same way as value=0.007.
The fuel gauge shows value=0.875
